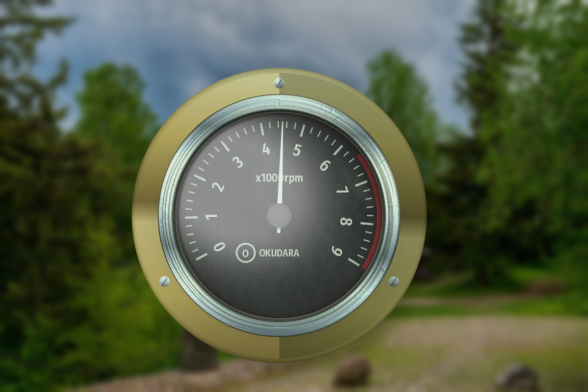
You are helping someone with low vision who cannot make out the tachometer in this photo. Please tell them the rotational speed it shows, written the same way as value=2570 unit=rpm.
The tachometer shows value=4500 unit=rpm
